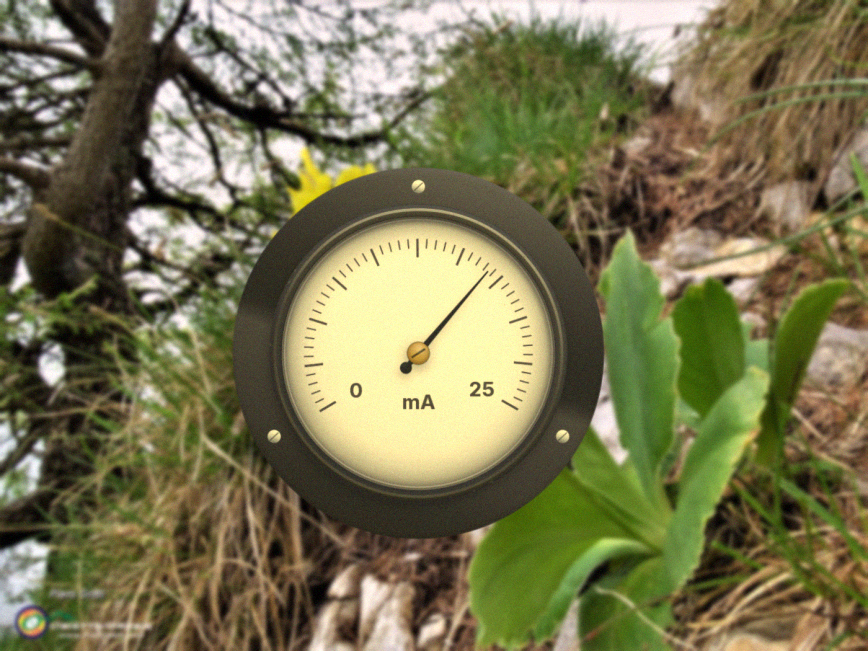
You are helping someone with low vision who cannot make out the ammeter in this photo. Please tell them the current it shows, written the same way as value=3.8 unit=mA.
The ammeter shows value=16.75 unit=mA
